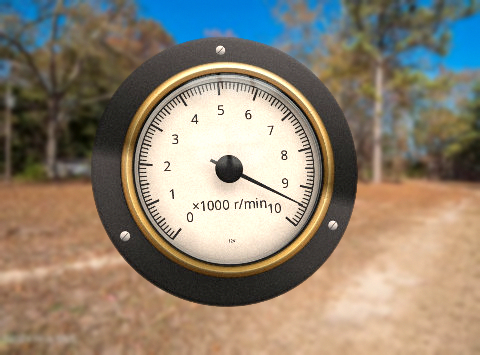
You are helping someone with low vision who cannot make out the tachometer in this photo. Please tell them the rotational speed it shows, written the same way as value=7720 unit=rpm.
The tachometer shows value=9500 unit=rpm
